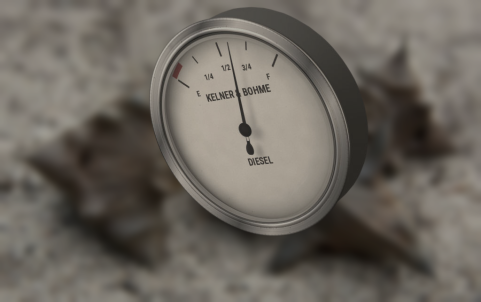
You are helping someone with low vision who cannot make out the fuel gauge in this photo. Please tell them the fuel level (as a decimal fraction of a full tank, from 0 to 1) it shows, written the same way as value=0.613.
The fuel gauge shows value=0.625
